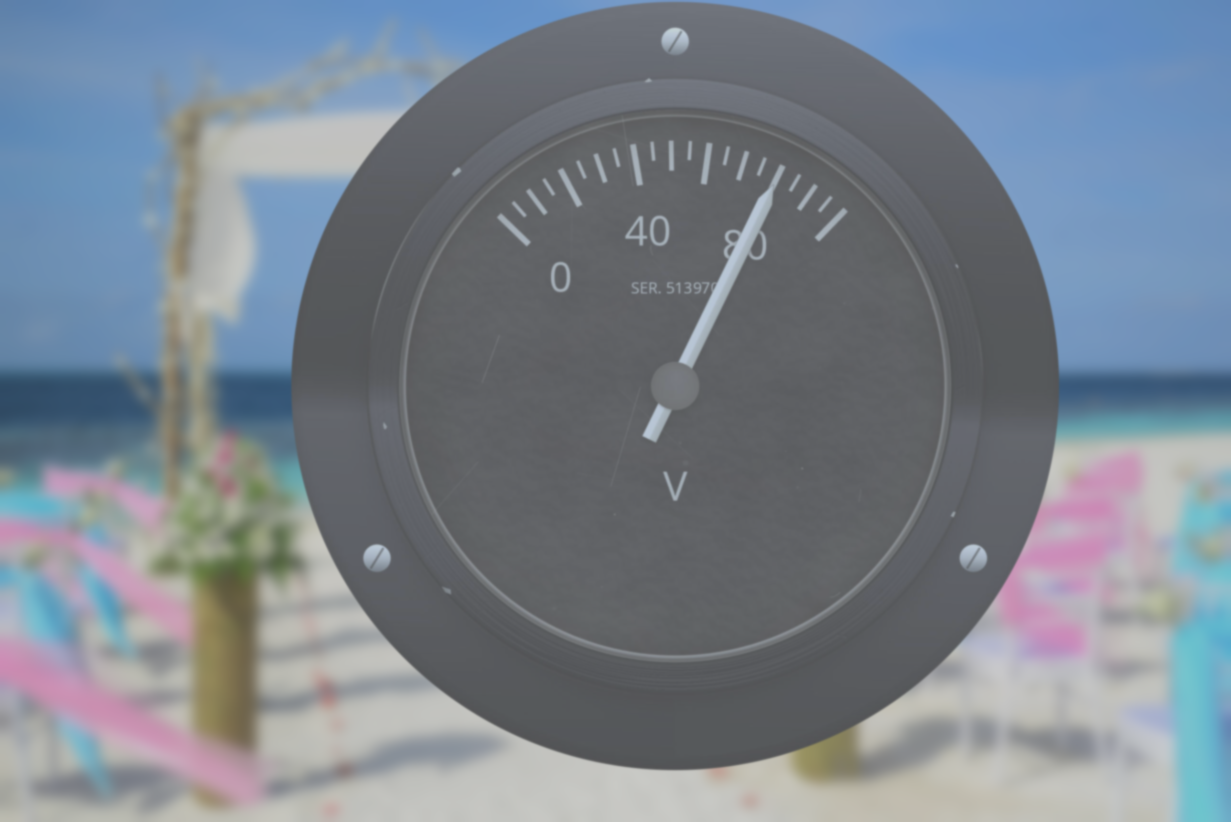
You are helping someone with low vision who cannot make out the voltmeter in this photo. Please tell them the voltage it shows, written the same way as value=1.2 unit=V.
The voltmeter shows value=80 unit=V
